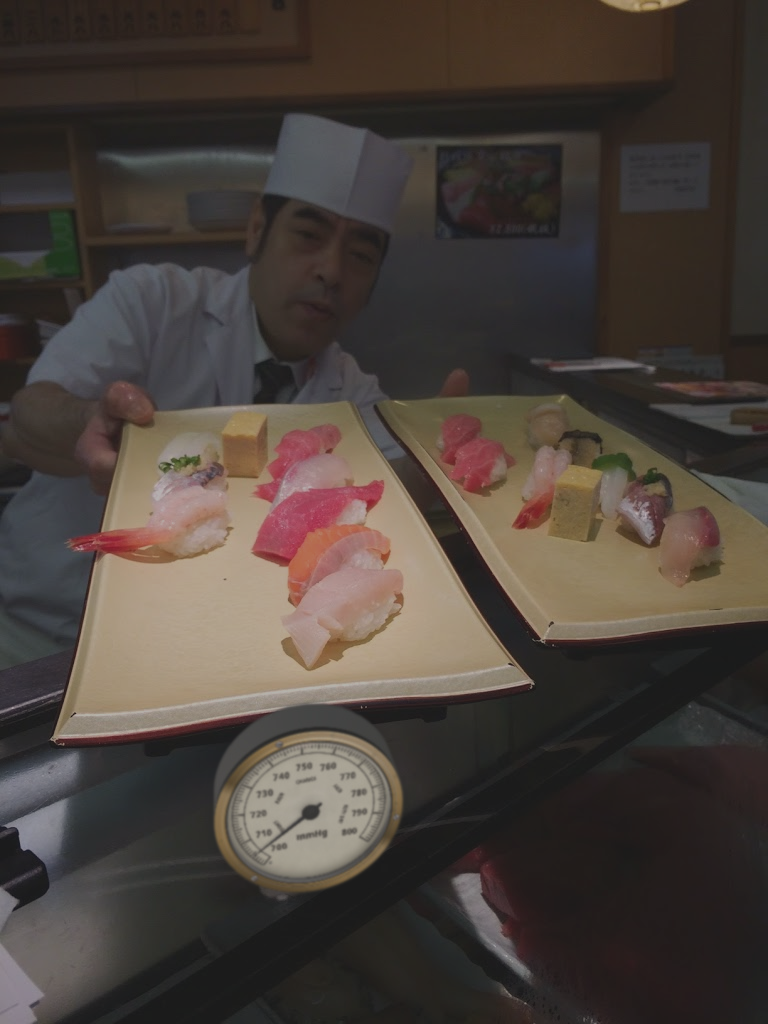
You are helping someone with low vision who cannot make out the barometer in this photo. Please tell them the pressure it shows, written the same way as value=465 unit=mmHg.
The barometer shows value=705 unit=mmHg
